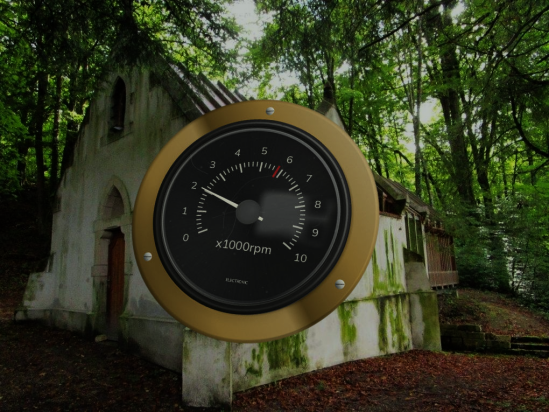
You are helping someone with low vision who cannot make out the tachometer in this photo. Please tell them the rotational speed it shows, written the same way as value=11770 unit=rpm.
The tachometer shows value=2000 unit=rpm
